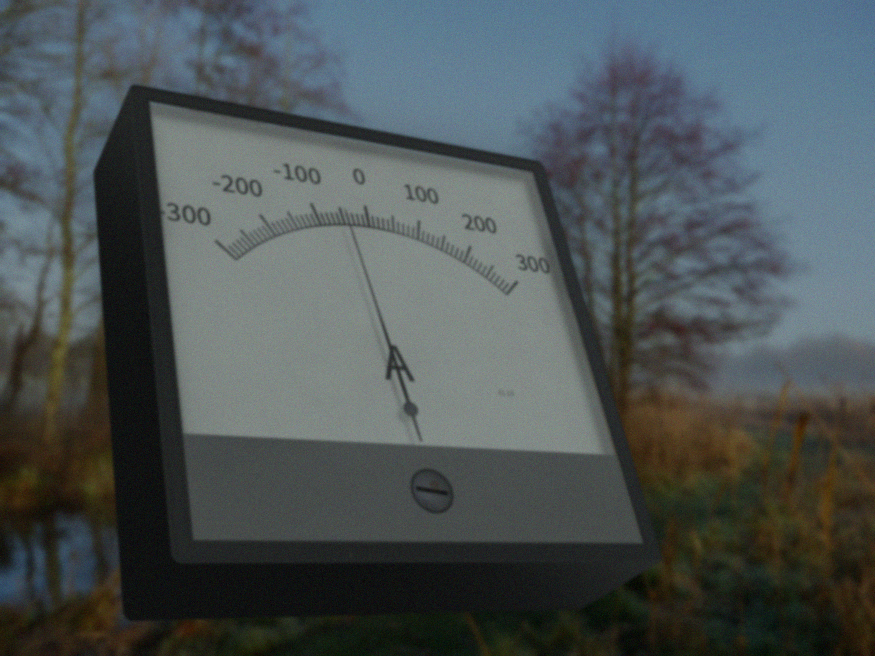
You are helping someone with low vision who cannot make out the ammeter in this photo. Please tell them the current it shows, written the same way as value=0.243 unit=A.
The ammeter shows value=-50 unit=A
